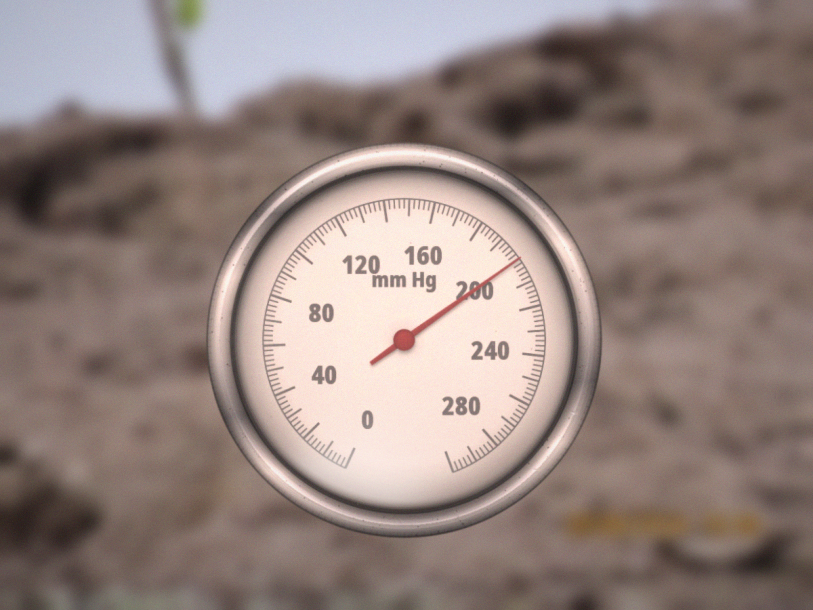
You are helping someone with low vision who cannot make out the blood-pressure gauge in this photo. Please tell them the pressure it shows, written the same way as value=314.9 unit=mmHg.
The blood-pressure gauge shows value=200 unit=mmHg
